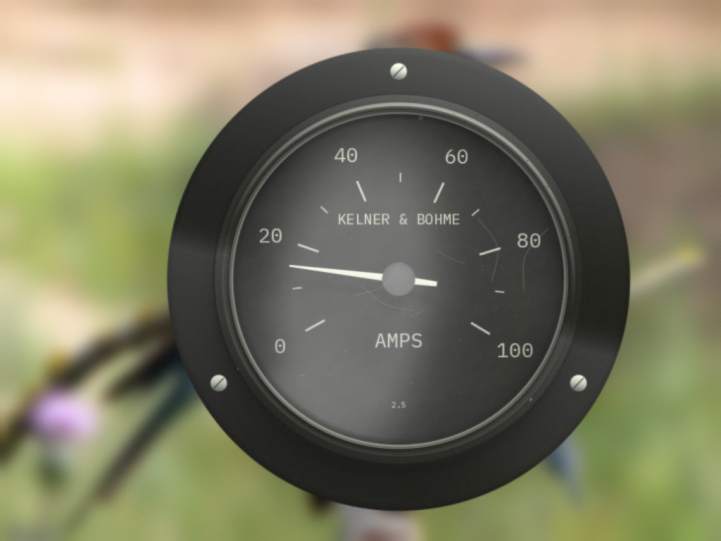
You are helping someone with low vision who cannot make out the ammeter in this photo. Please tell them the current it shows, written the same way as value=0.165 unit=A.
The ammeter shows value=15 unit=A
